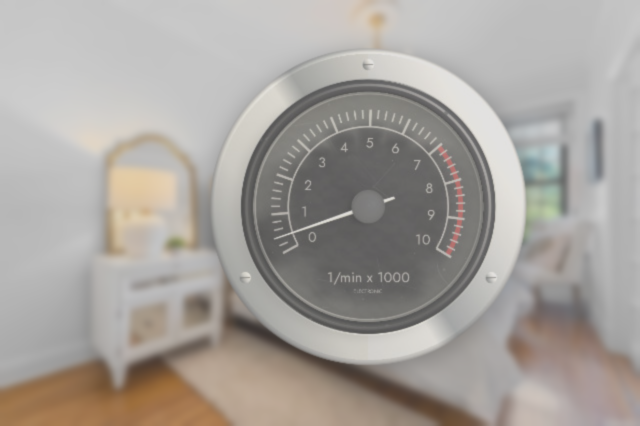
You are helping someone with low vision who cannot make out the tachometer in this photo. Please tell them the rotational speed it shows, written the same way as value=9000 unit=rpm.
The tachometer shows value=400 unit=rpm
